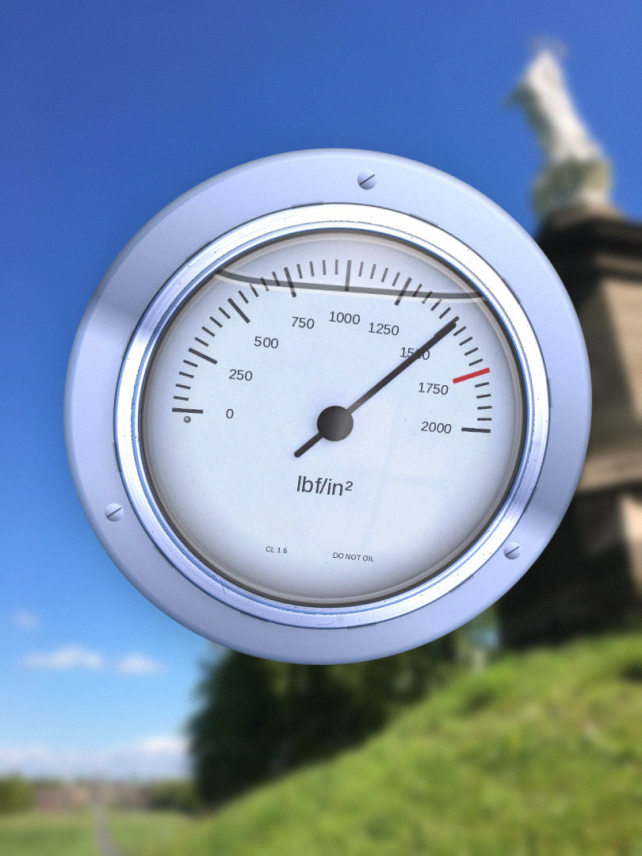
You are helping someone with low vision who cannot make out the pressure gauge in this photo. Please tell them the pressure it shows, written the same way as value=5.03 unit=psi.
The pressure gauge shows value=1500 unit=psi
